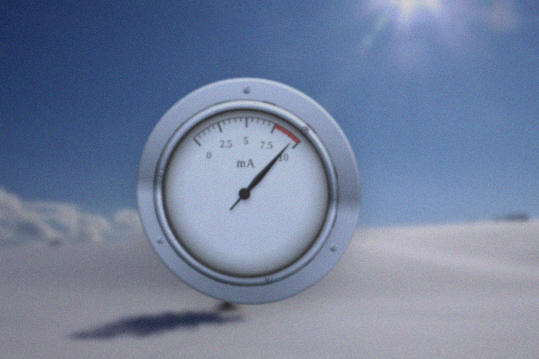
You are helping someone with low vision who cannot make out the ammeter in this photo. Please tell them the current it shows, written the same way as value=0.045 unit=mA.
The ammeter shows value=9.5 unit=mA
